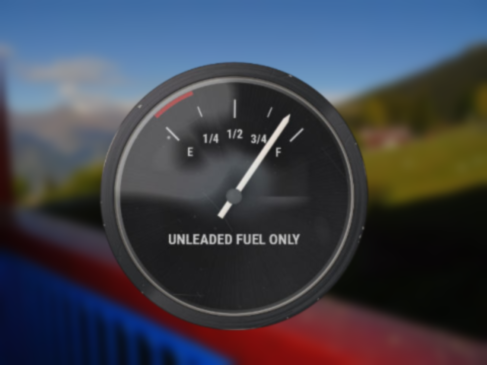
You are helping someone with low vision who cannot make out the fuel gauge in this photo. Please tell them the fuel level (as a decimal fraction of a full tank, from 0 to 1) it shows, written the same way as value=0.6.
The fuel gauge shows value=0.875
